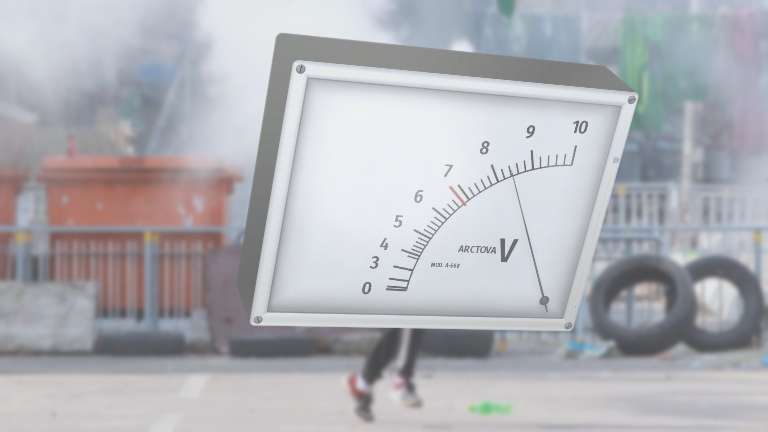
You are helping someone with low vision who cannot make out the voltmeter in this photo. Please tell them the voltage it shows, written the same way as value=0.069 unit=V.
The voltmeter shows value=8.4 unit=V
